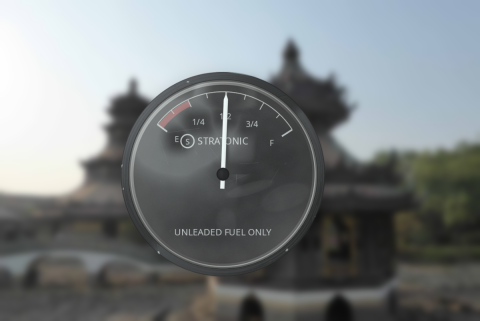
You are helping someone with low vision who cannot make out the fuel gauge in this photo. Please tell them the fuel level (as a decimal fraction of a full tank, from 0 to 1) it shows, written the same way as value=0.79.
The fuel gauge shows value=0.5
